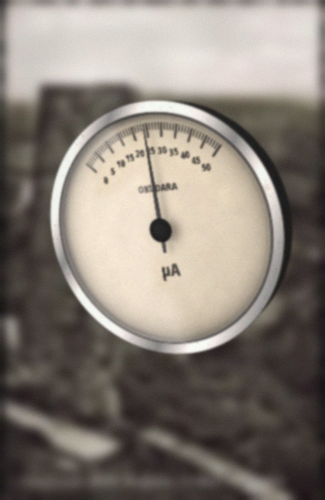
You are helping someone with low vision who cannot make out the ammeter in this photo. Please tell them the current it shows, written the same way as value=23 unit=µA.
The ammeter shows value=25 unit=µA
